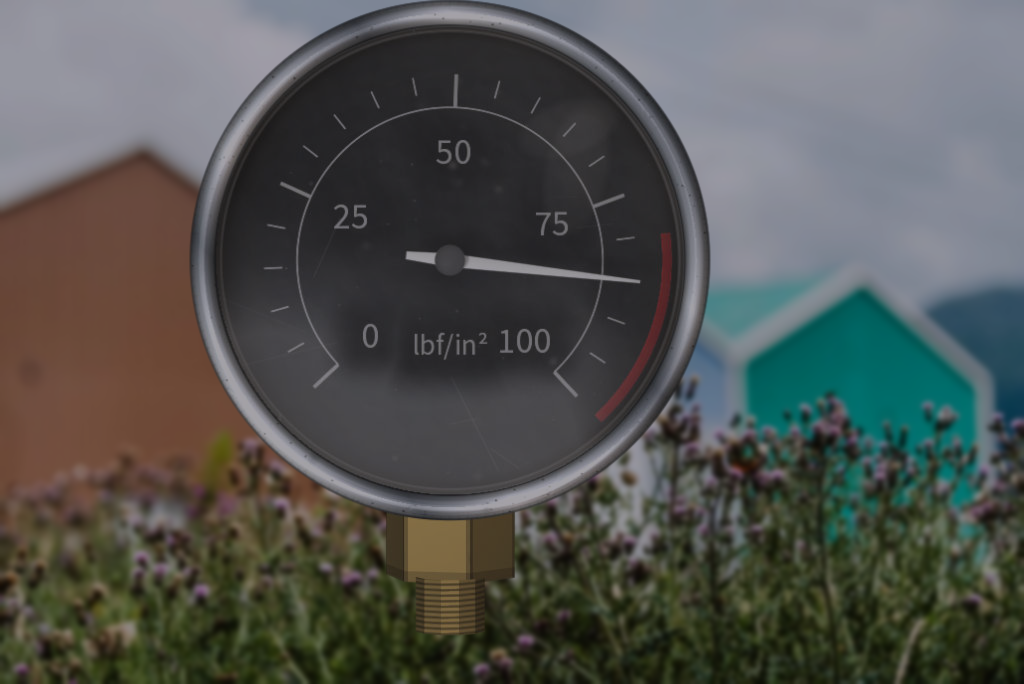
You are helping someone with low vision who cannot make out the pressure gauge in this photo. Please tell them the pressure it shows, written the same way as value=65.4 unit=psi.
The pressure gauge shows value=85 unit=psi
